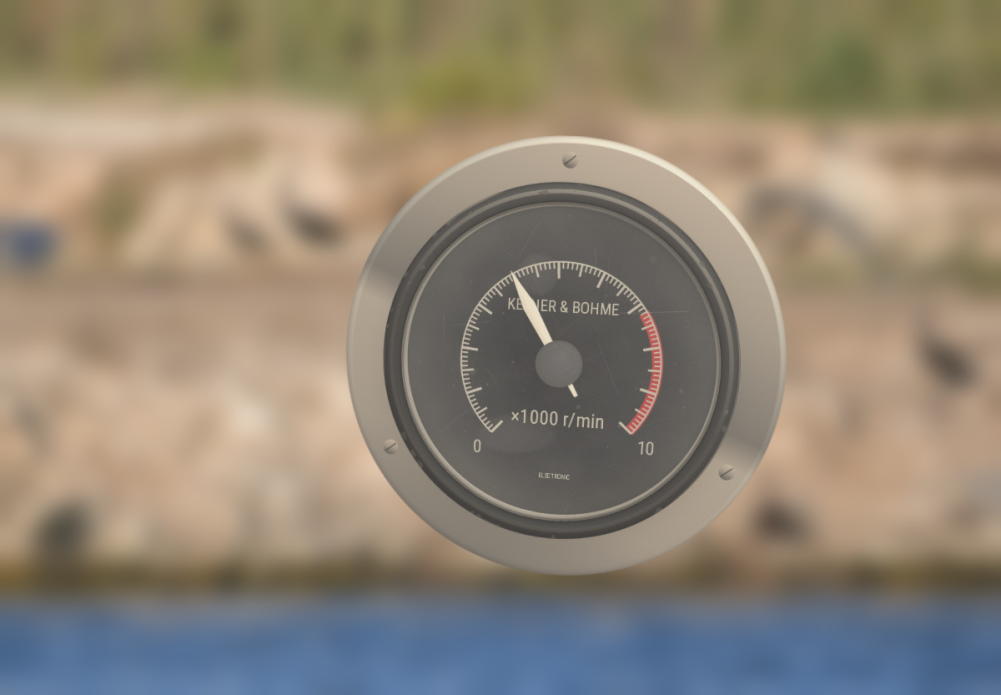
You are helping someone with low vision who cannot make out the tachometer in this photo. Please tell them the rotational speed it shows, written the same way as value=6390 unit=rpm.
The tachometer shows value=4000 unit=rpm
